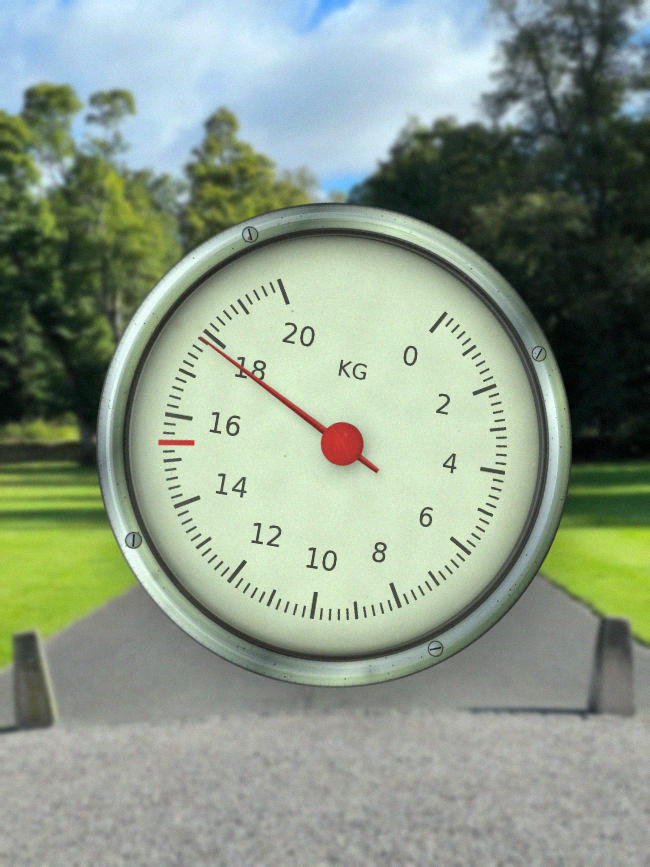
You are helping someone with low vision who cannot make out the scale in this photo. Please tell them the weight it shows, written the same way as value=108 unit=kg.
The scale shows value=17.8 unit=kg
